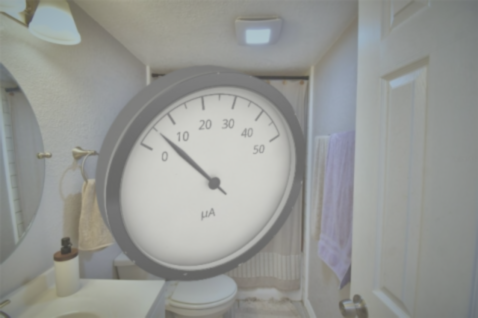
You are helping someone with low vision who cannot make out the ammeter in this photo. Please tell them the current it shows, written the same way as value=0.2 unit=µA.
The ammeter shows value=5 unit=µA
